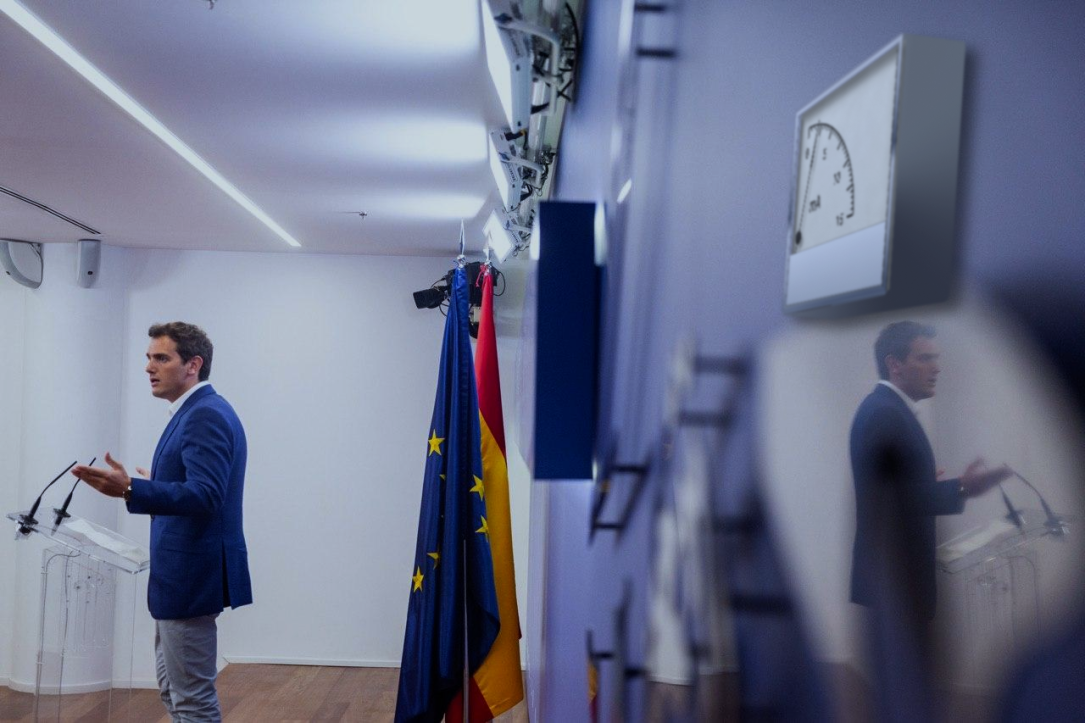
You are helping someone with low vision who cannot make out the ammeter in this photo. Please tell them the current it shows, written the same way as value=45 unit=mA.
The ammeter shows value=2.5 unit=mA
